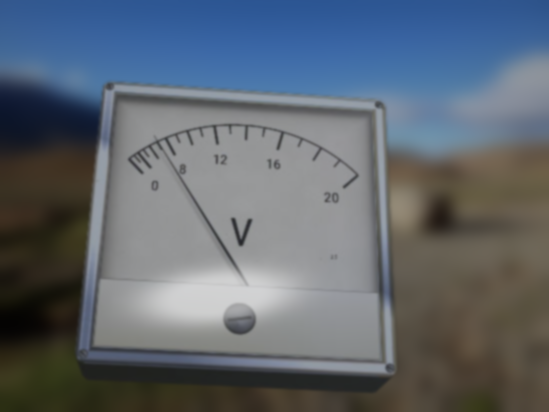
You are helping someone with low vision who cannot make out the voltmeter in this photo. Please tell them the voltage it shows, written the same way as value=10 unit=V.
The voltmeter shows value=7 unit=V
